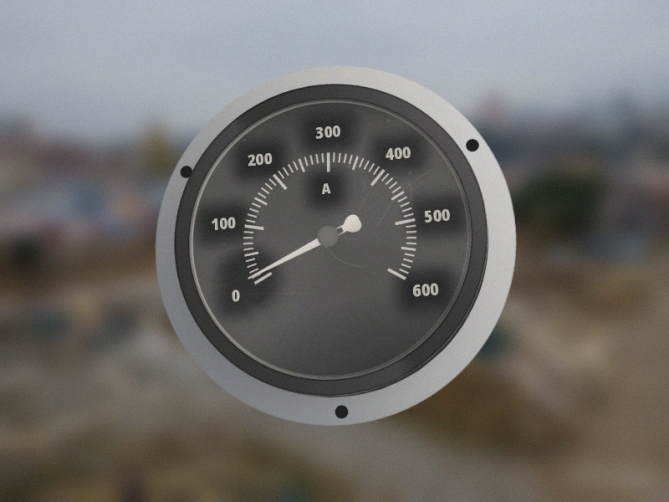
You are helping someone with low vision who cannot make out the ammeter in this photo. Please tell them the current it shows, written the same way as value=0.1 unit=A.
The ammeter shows value=10 unit=A
